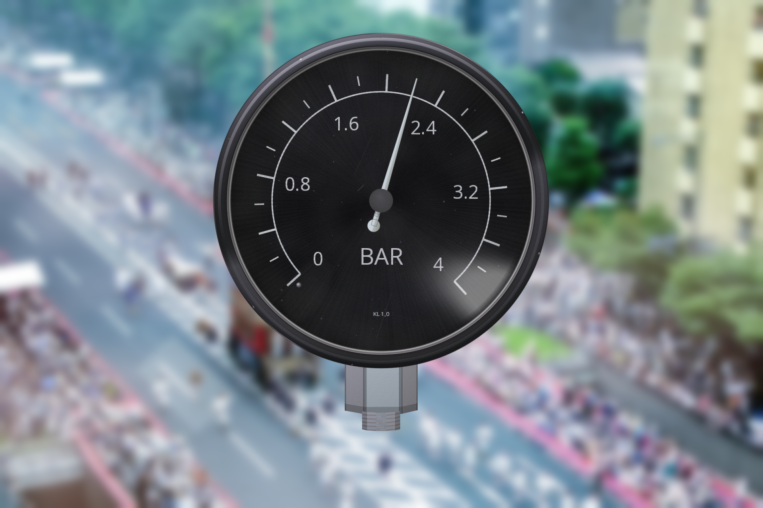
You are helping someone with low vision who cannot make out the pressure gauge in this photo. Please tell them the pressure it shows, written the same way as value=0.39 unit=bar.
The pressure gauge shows value=2.2 unit=bar
